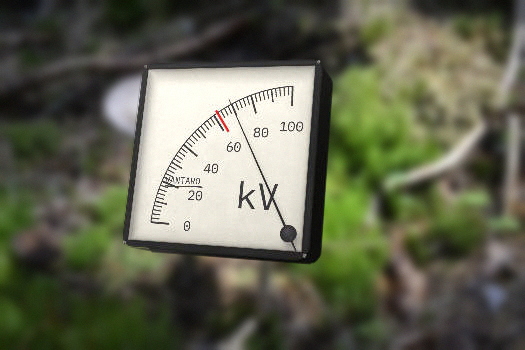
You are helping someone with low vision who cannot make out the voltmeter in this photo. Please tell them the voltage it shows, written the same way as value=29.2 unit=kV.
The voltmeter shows value=70 unit=kV
